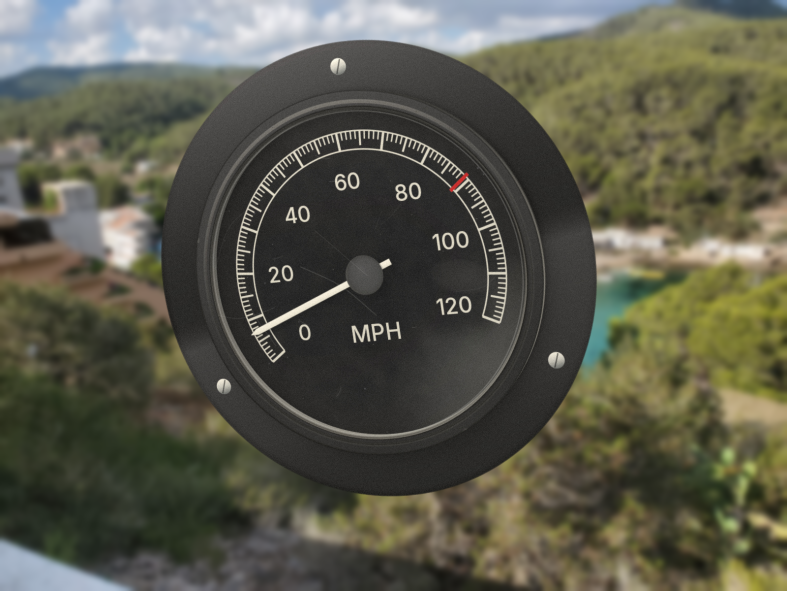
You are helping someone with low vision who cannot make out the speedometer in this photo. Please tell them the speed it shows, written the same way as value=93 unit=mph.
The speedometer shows value=7 unit=mph
